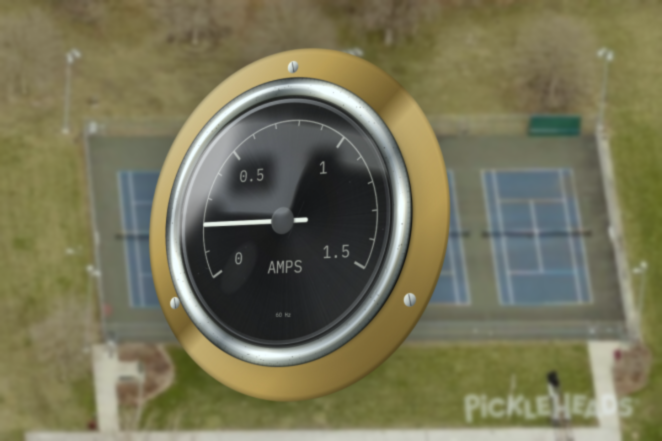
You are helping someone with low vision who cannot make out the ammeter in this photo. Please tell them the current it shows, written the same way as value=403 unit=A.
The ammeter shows value=0.2 unit=A
